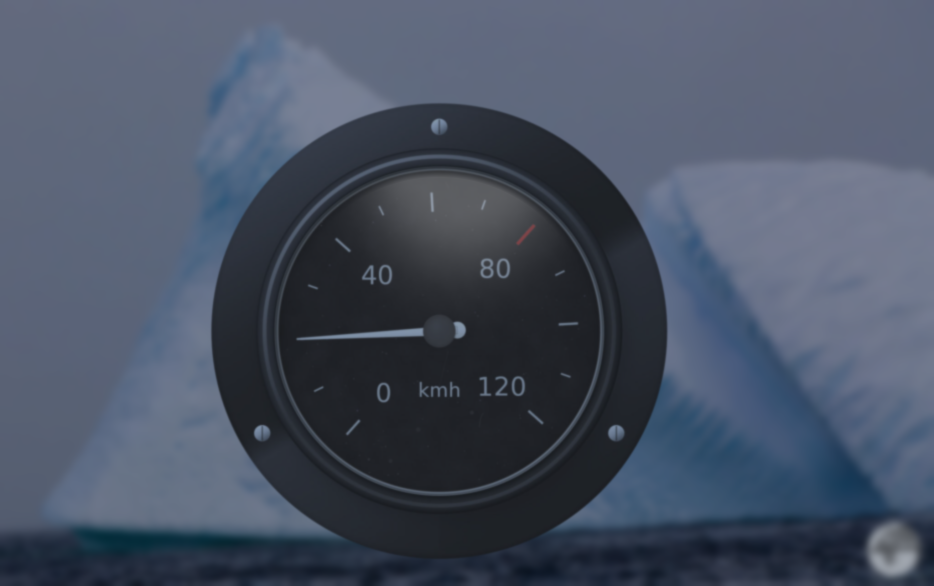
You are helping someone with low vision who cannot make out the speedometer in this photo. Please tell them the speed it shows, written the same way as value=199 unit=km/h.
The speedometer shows value=20 unit=km/h
